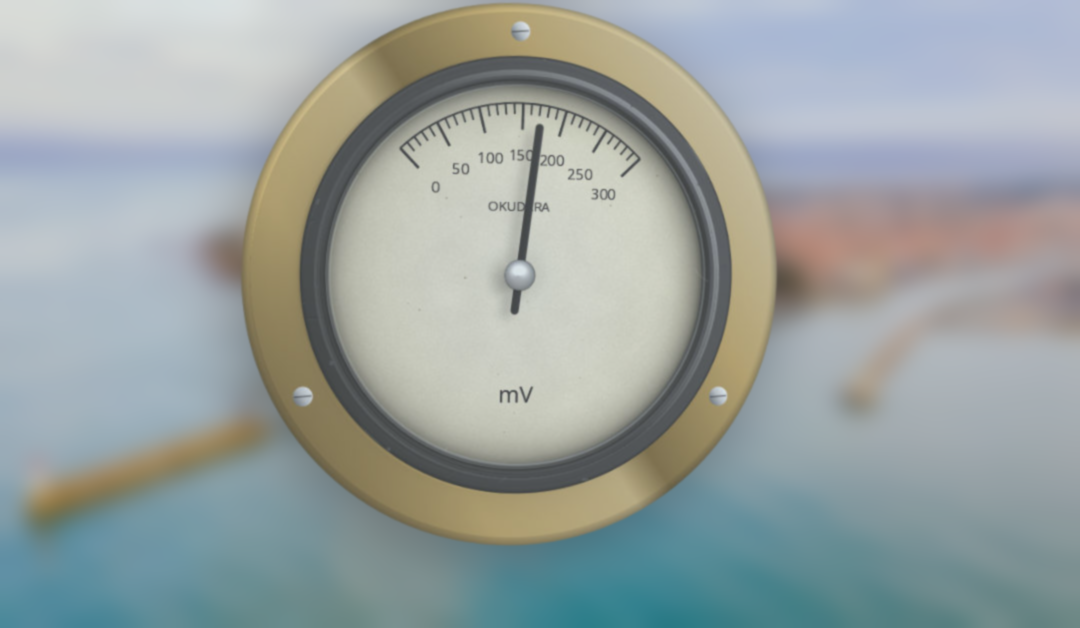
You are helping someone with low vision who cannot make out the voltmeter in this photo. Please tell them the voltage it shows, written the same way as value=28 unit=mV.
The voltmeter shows value=170 unit=mV
